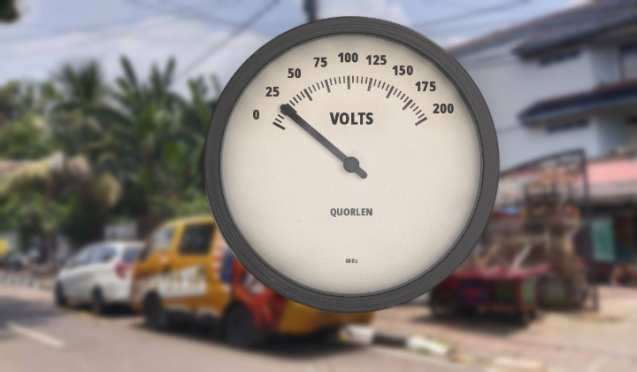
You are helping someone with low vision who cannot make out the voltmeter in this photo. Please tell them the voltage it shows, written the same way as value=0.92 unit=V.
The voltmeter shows value=20 unit=V
